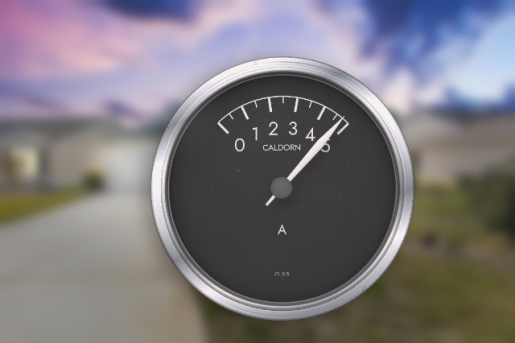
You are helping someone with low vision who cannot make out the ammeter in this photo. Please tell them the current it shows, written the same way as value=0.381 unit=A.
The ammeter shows value=4.75 unit=A
